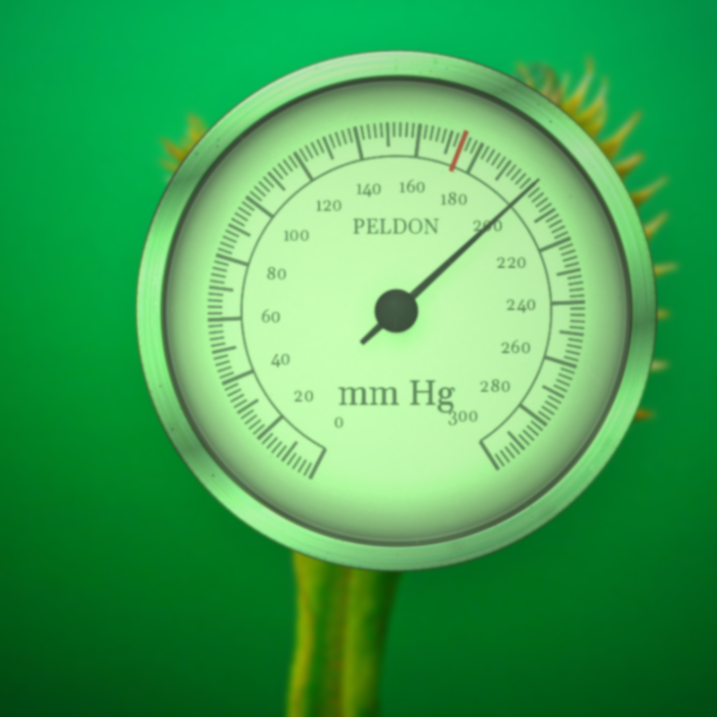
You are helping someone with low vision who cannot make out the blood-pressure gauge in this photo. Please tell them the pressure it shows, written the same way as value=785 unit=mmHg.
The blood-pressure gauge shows value=200 unit=mmHg
